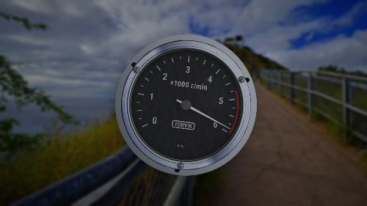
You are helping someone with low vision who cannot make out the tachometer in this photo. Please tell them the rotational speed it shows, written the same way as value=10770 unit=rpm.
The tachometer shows value=5875 unit=rpm
